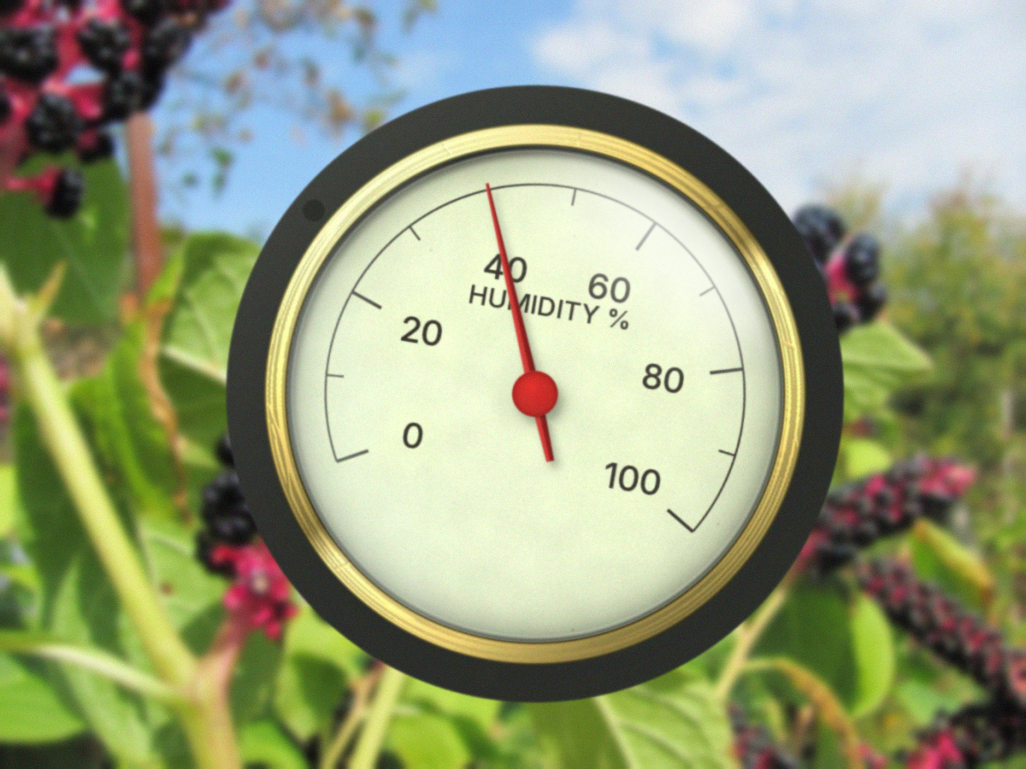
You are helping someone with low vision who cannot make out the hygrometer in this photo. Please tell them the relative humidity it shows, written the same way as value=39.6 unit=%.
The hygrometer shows value=40 unit=%
